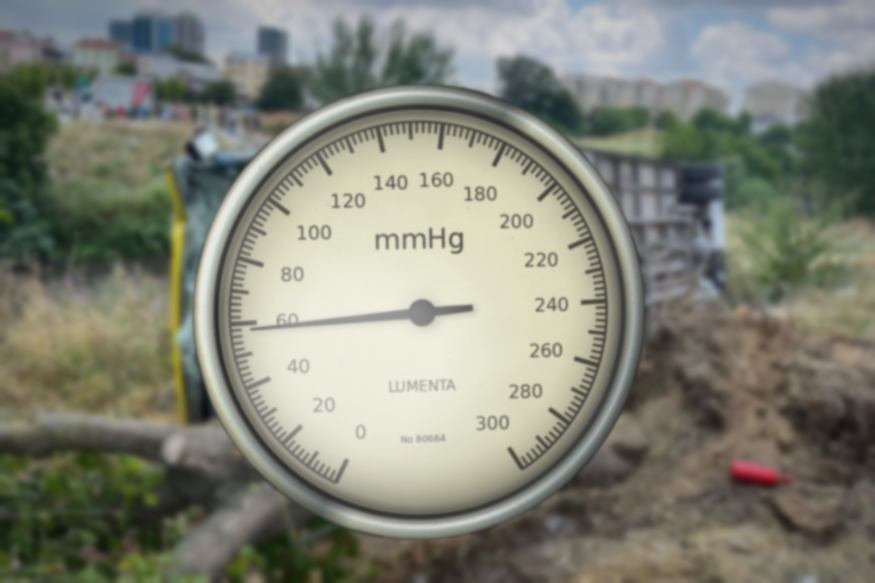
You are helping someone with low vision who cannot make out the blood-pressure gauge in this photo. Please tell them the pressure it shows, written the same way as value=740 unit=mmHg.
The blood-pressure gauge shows value=58 unit=mmHg
